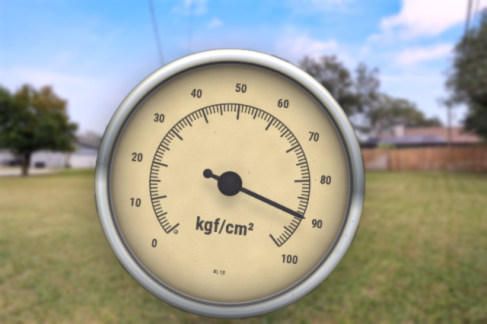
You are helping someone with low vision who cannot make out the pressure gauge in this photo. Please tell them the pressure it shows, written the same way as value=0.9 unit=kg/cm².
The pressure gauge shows value=90 unit=kg/cm²
